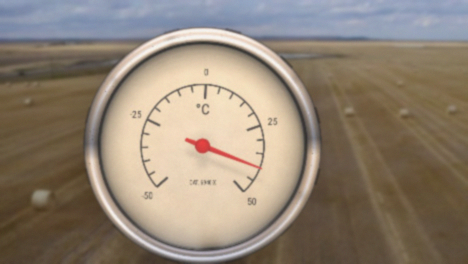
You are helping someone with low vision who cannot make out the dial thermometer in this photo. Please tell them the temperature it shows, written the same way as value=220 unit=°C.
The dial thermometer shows value=40 unit=°C
